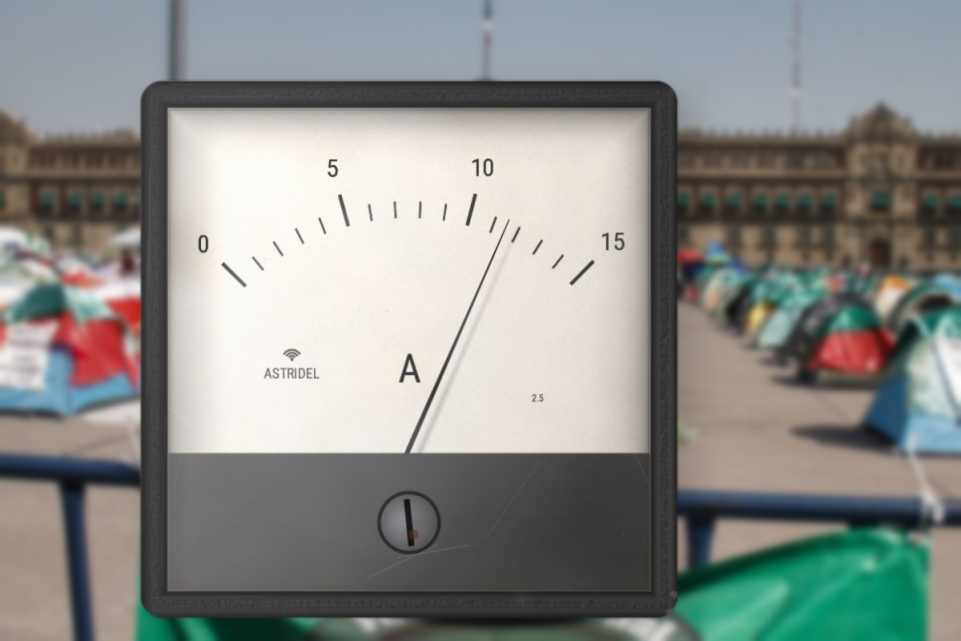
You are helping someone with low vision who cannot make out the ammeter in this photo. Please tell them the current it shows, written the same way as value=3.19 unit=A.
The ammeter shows value=11.5 unit=A
